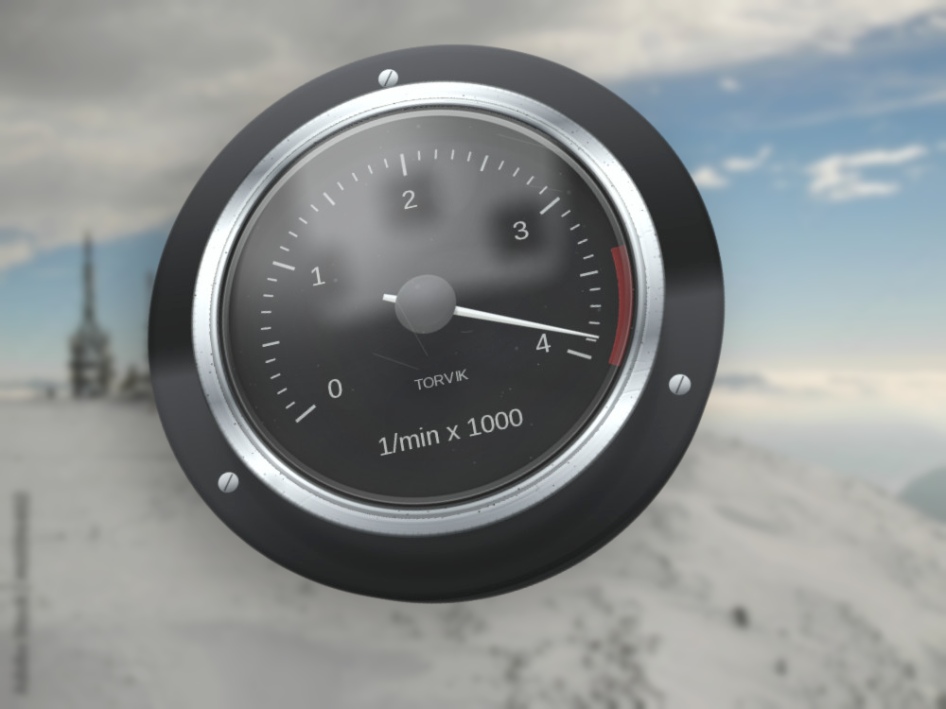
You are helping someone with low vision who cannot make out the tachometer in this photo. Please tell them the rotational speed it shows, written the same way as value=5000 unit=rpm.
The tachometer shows value=3900 unit=rpm
